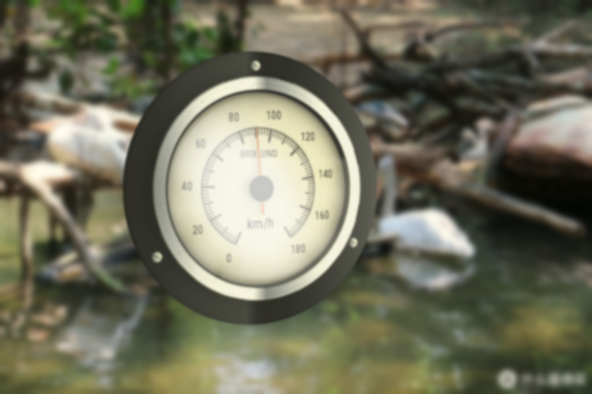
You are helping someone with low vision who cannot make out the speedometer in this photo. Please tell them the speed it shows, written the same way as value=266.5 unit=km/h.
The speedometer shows value=90 unit=km/h
